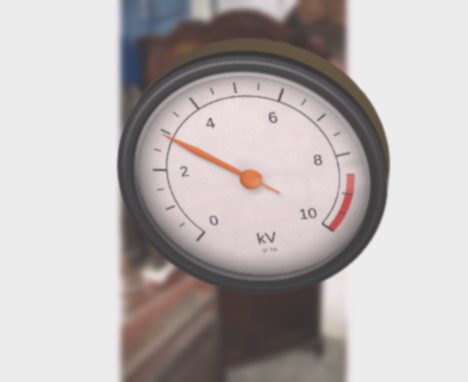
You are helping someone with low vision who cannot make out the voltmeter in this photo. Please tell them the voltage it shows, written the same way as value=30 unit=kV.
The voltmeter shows value=3 unit=kV
